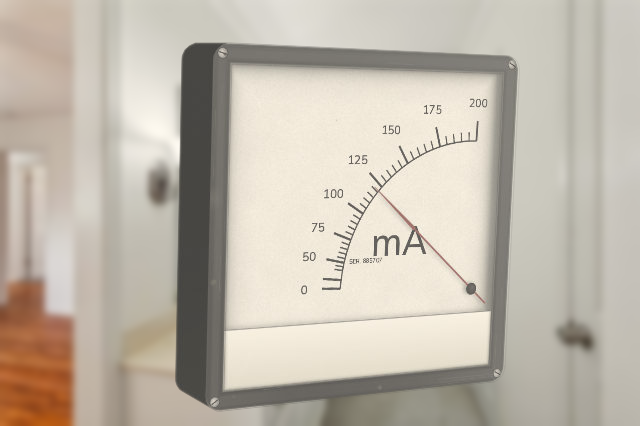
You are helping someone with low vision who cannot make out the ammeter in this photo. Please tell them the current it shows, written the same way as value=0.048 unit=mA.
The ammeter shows value=120 unit=mA
